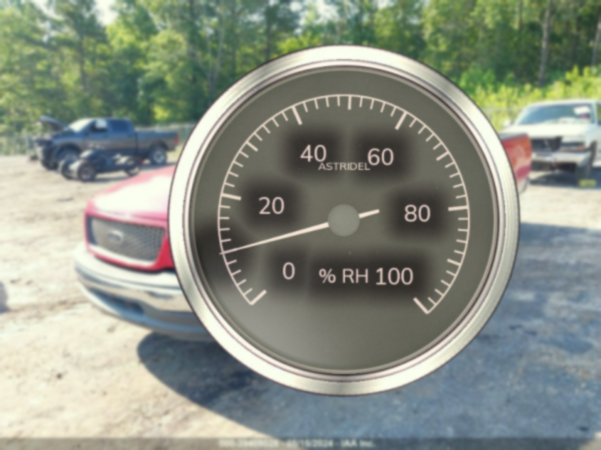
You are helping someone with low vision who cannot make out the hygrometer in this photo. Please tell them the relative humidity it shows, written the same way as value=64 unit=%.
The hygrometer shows value=10 unit=%
